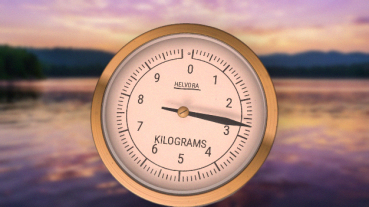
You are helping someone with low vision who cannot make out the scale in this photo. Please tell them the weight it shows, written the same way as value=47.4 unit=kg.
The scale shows value=2.7 unit=kg
